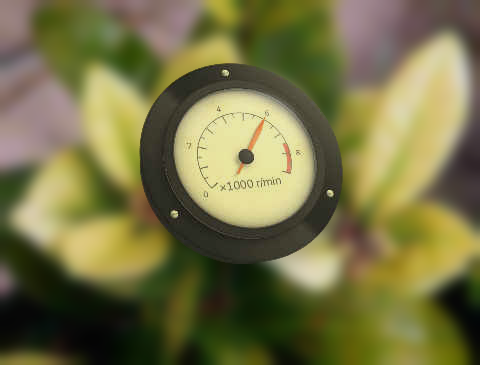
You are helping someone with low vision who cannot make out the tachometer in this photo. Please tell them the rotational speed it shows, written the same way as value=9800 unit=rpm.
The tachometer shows value=6000 unit=rpm
